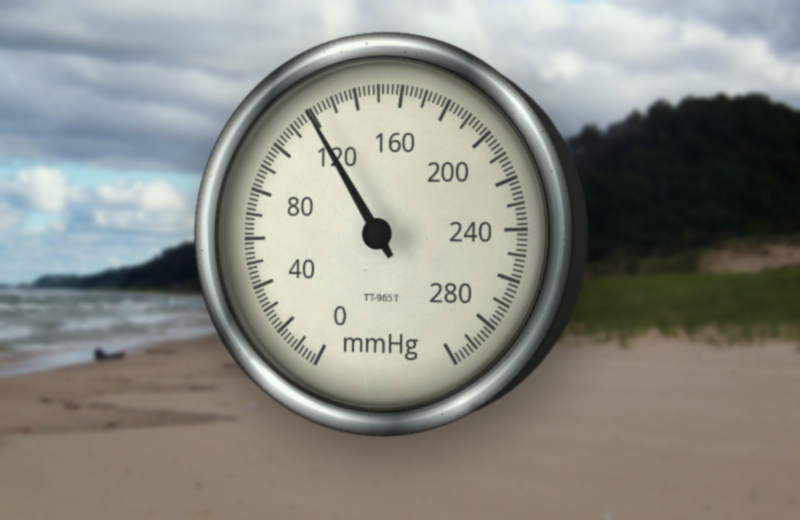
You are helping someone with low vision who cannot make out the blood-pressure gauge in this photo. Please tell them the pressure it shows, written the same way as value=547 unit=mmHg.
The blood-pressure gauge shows value=120 unit=mmHg
